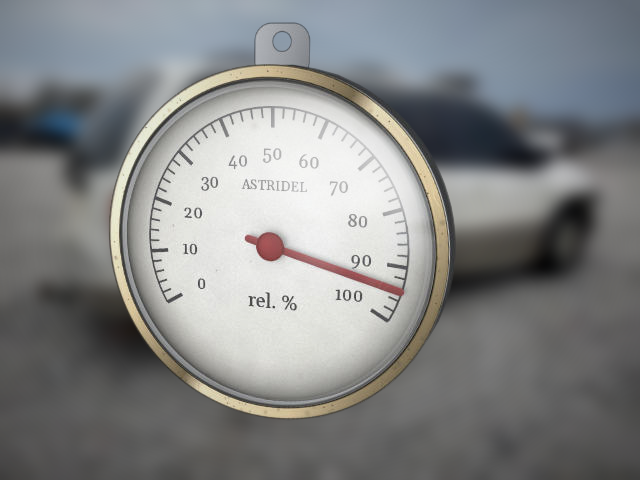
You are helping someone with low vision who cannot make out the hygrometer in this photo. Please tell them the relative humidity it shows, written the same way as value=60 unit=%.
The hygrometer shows value=94 unit=%
